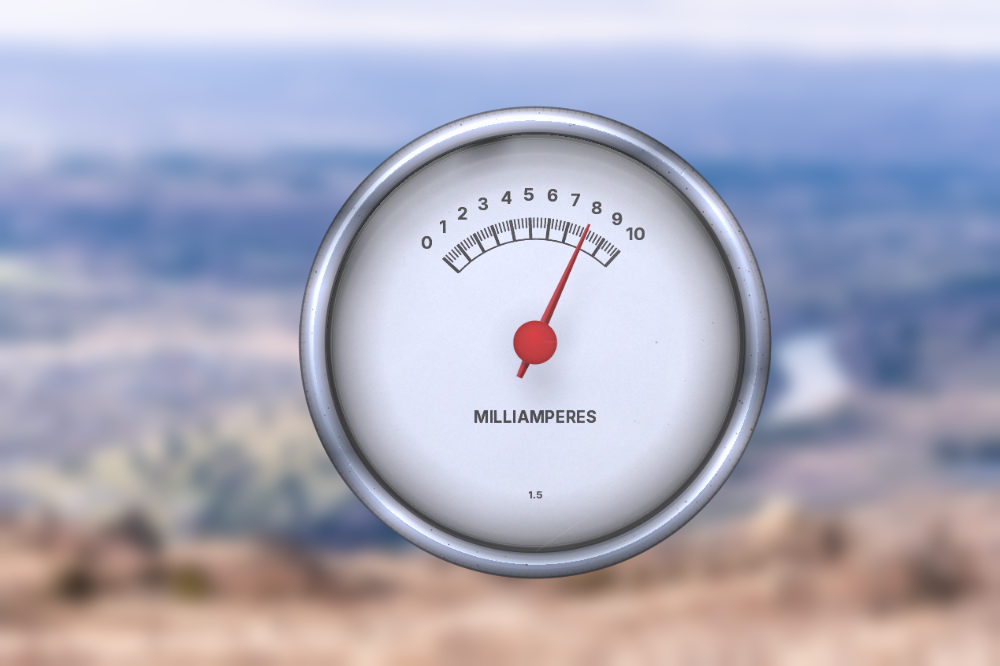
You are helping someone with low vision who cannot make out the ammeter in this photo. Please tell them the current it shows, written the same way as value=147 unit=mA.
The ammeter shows value=8 unit=mA
